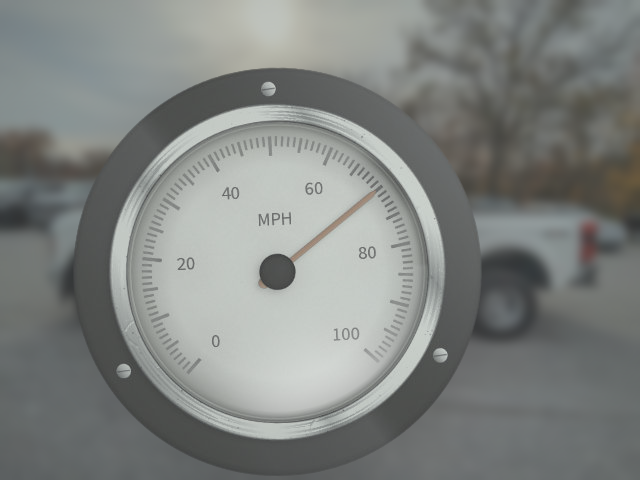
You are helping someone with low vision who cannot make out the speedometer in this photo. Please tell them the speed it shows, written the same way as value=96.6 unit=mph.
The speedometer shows value=70 unit=mph
